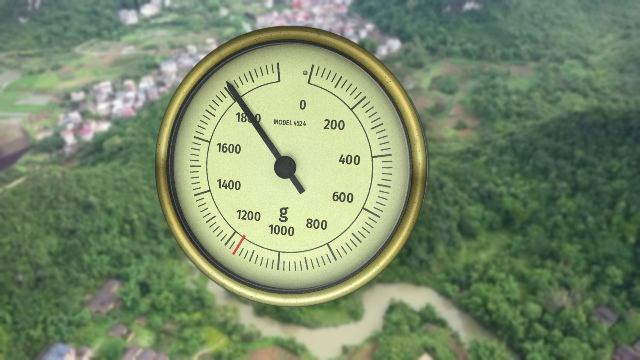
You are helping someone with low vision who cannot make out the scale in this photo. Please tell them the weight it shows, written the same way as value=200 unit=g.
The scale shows value=1820 unit=g
